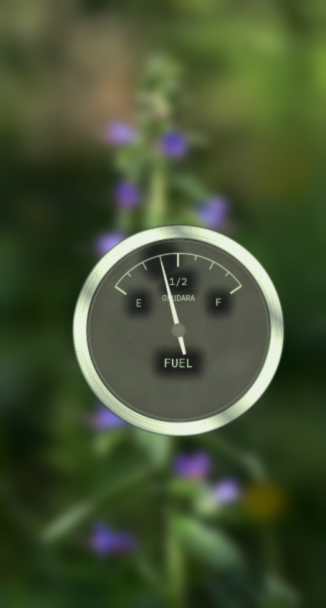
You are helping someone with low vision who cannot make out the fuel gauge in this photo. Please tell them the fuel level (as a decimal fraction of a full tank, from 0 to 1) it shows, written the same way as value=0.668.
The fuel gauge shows value=0.375
